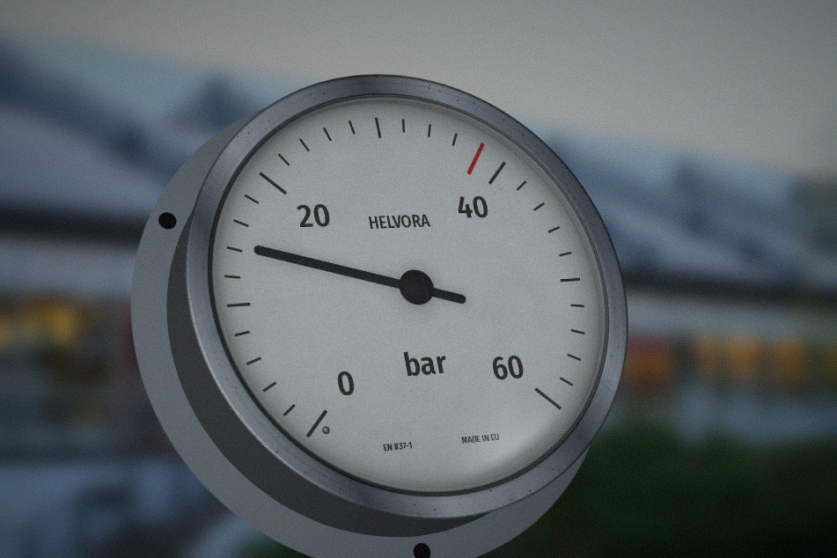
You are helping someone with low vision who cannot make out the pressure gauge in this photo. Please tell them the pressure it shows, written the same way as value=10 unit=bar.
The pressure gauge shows value=14 unit=bar
